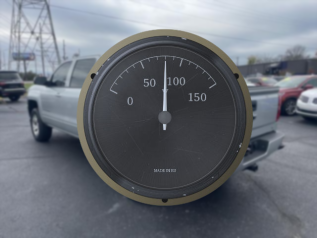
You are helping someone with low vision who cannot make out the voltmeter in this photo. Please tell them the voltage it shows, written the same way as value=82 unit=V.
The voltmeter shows value=80 unit=V
